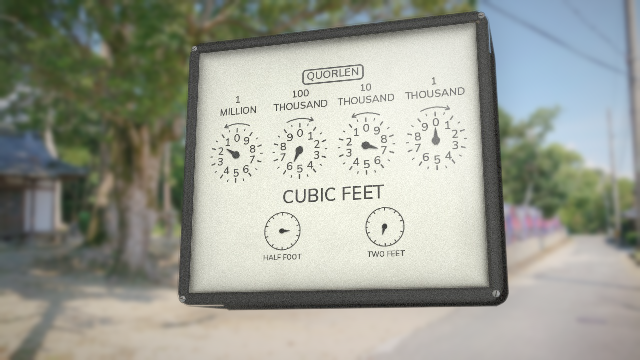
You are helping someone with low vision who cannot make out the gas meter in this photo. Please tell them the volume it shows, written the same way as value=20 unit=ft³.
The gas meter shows value=157000 unit=ft³
